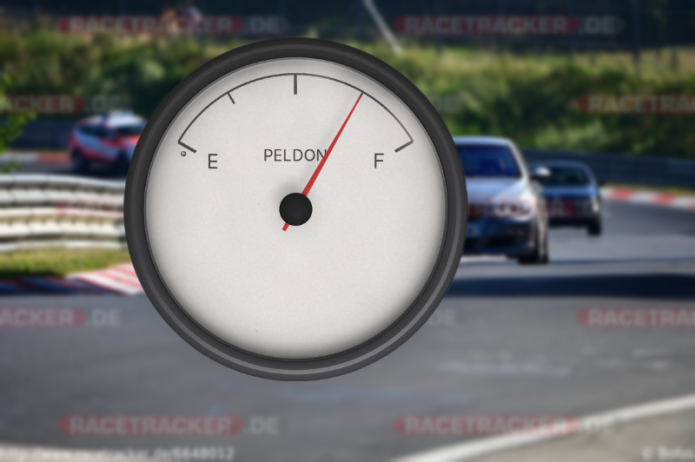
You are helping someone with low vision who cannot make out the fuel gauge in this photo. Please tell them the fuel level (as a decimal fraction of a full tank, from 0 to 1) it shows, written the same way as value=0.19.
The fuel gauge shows value=0.75
